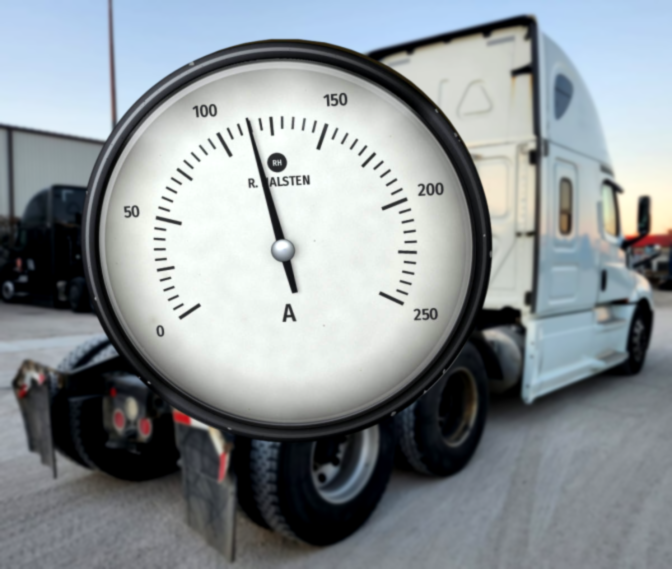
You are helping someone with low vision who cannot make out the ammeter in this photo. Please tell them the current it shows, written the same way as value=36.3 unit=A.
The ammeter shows value=115 unit=A
